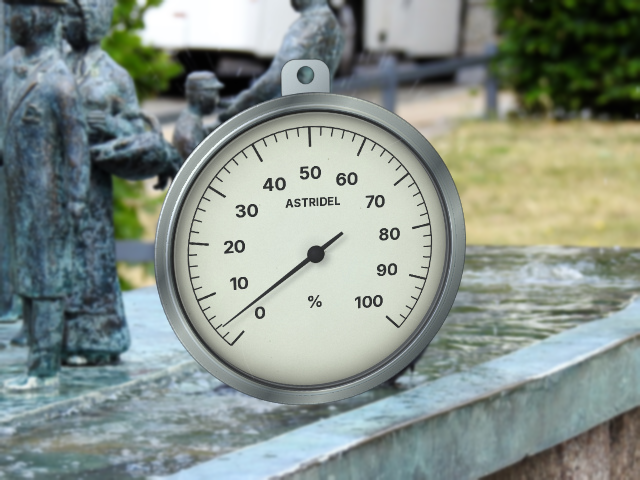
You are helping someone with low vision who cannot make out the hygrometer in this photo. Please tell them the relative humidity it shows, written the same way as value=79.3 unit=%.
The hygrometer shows value=4 unit=%
